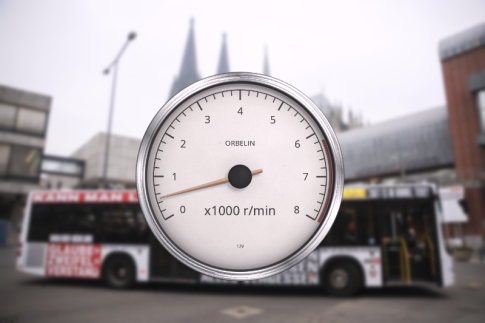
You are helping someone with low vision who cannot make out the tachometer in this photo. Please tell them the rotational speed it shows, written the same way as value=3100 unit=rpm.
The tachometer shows value=500 unit=rpm
